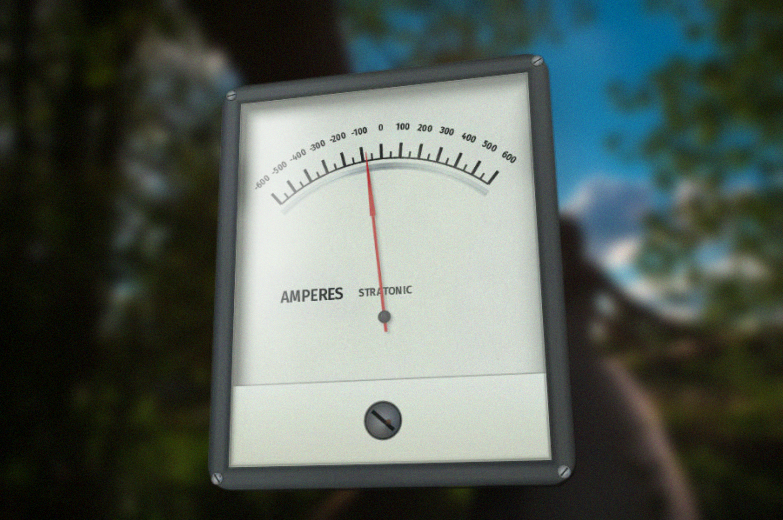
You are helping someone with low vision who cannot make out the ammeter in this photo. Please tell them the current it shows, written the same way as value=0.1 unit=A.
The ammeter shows value=-75 unit=A
